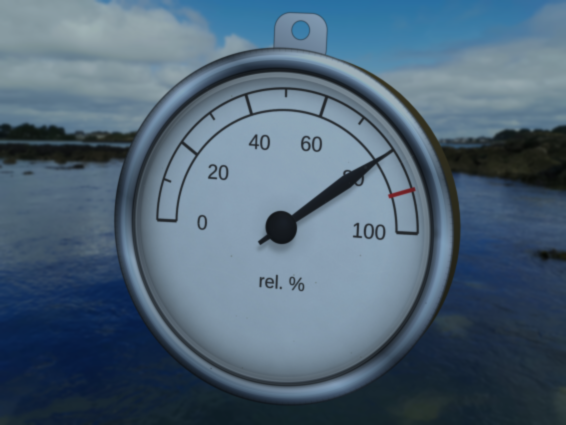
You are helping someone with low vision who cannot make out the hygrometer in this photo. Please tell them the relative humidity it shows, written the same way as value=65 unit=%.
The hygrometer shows value=80 unit=%
